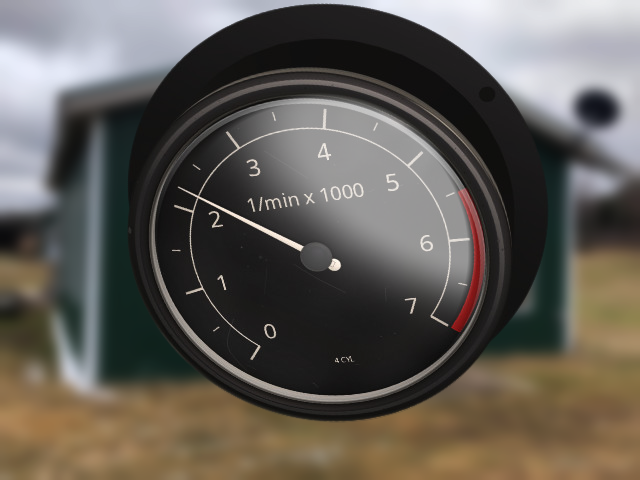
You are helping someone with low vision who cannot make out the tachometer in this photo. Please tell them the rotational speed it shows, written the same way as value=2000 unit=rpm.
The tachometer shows value=2250 unit=rpm
